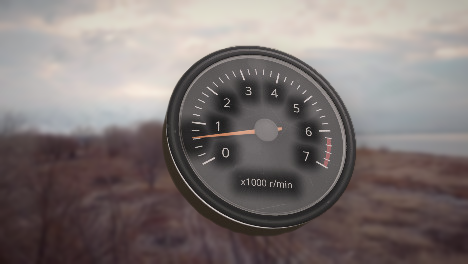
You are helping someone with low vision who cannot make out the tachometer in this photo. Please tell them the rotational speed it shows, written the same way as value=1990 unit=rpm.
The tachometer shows value=600 unit=rpm
